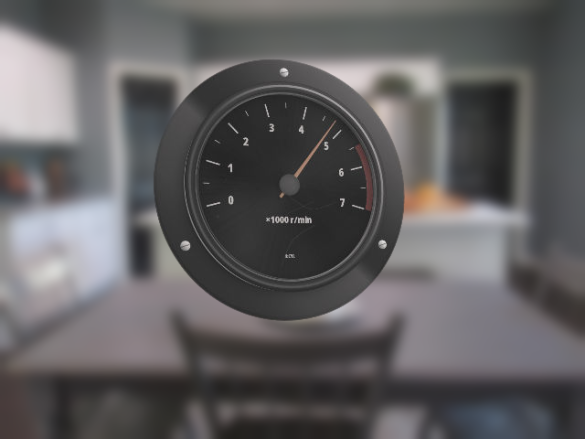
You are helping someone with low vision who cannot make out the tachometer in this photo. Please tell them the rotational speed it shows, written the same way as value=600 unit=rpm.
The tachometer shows value=4750 unit=rpm
